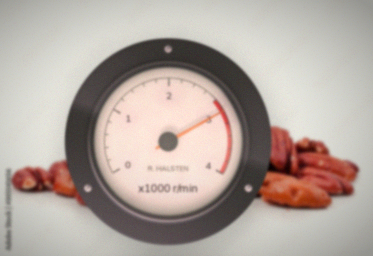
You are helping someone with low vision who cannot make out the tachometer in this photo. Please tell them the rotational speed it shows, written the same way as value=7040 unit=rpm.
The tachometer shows value=3000 unit=rpm
